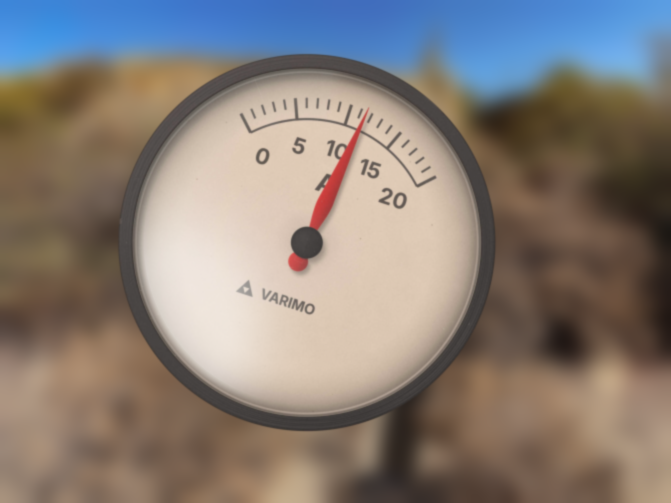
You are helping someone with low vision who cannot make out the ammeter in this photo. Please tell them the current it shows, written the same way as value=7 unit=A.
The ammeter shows value=11.5 unit=A
